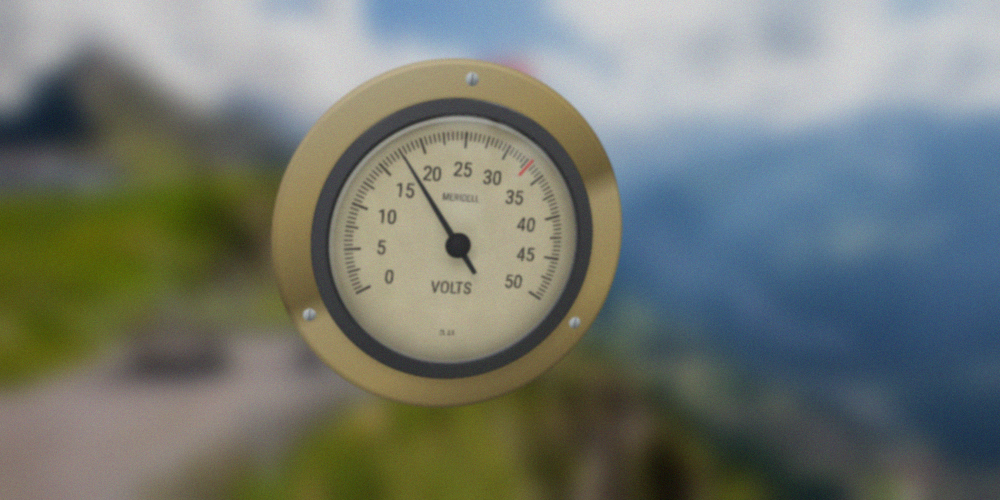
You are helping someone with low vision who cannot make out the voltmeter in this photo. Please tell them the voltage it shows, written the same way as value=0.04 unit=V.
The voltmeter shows value=17.5 unit=V
